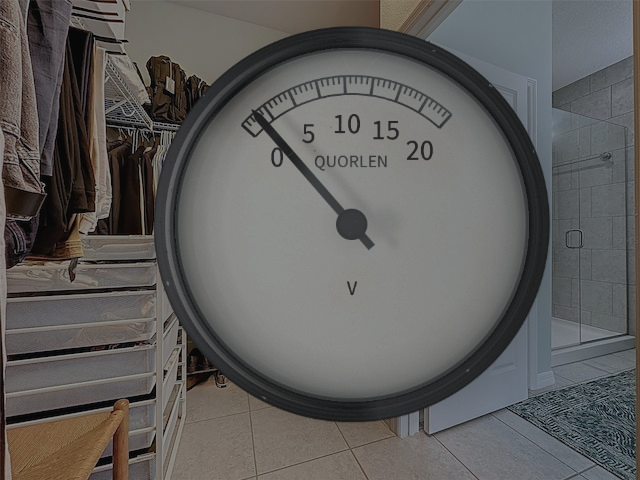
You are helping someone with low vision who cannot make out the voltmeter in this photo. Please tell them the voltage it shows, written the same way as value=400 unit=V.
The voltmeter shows value=1.5 unit=V
